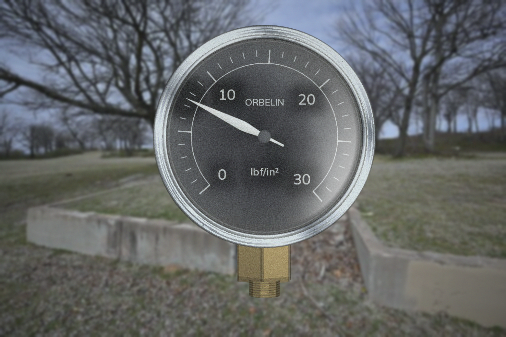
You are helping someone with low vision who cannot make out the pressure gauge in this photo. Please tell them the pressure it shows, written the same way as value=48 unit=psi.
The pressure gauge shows value=7.5 unit=psi
